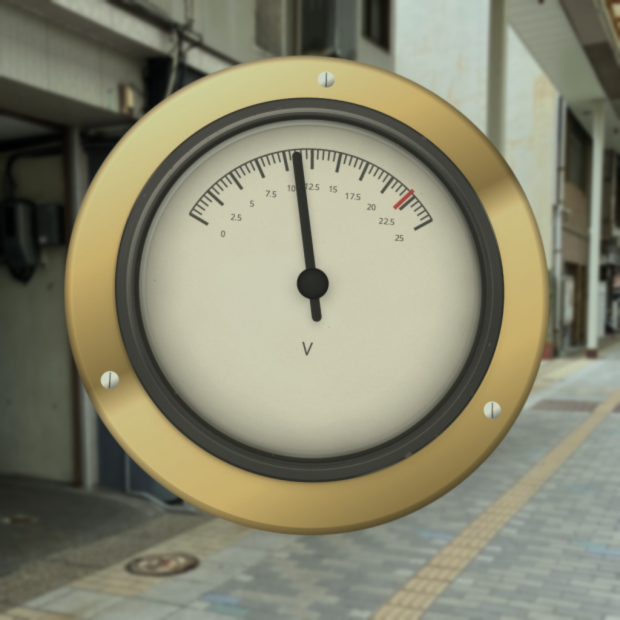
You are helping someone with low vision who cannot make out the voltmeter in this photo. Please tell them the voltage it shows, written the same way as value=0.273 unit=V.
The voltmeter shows value=11 unit=V
